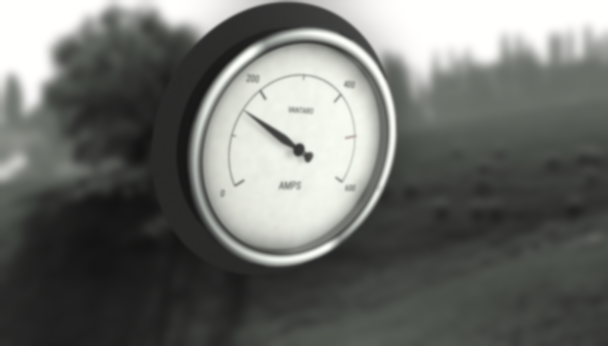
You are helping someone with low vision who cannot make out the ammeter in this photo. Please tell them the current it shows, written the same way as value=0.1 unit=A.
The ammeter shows value=150 unit=A
